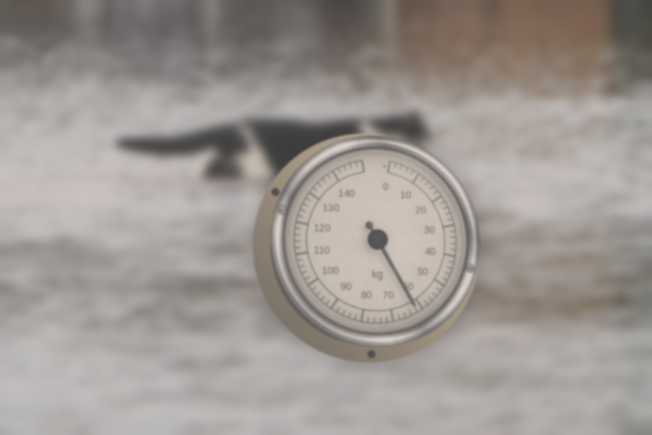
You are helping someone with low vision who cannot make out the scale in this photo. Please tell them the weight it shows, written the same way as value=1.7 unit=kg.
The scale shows value=62 unit=kg
